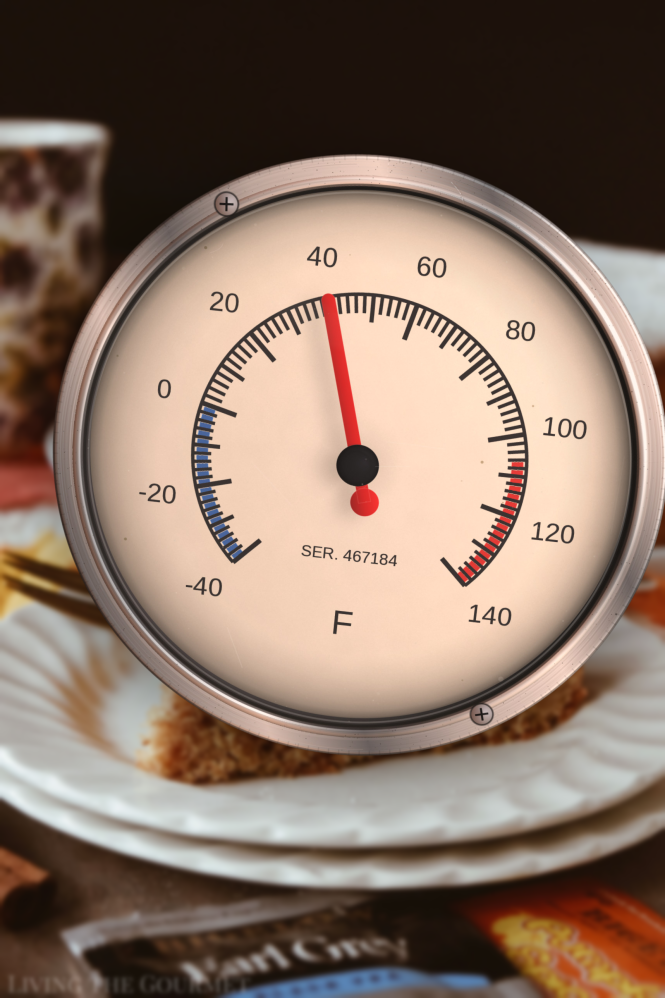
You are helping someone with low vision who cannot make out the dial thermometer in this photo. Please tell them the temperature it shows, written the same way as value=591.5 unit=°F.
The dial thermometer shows value=40 unit=°F
